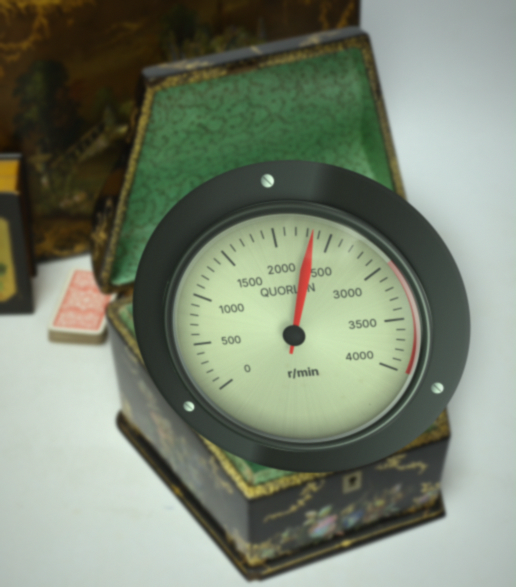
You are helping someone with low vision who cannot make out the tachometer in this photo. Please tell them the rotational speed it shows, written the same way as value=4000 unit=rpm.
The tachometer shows value=2350 unit=rpm
